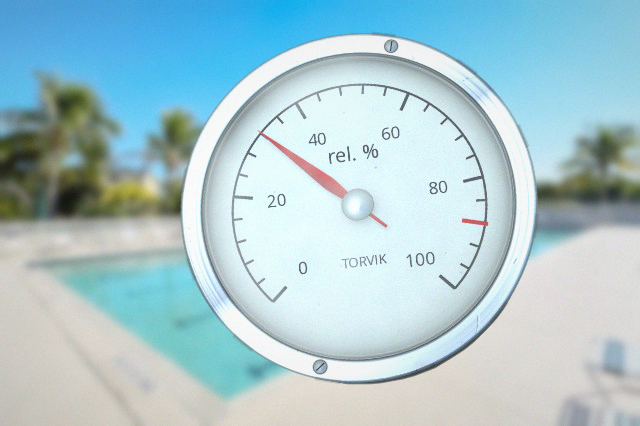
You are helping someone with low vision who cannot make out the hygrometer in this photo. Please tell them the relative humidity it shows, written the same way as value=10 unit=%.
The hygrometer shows value=32 unit=%
